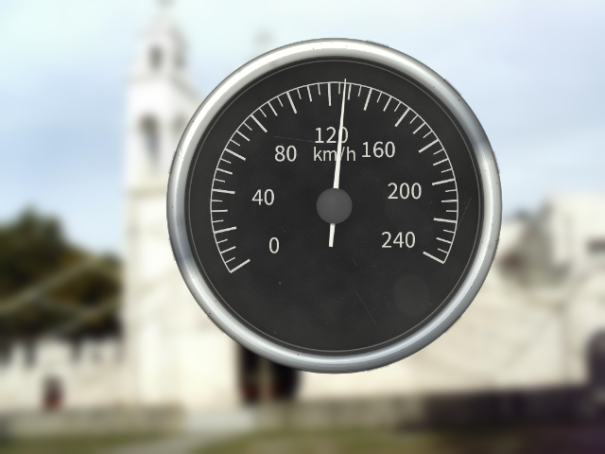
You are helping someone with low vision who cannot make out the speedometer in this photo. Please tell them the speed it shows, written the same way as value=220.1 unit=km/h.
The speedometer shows value=127.5 unit=km/h
